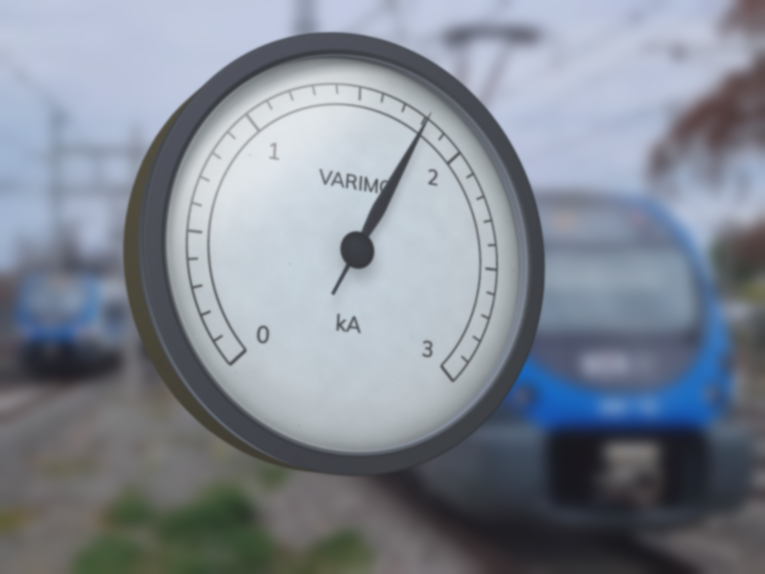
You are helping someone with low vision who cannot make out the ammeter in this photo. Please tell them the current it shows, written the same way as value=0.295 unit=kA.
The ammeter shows value=1.8 unit=kA
